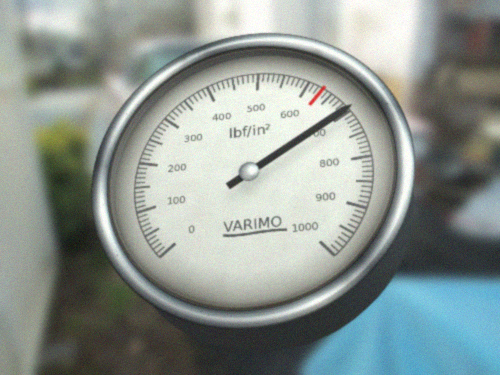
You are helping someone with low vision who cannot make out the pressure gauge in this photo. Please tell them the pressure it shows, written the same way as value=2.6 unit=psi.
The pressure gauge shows value=700 unit=psi
